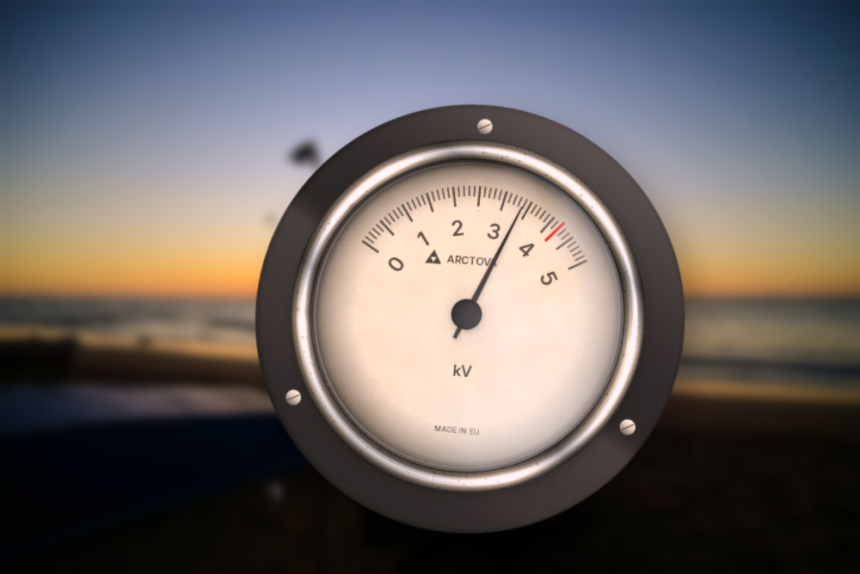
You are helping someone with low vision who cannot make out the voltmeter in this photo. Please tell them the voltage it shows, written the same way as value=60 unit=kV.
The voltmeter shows value=3.4 unit=kV
